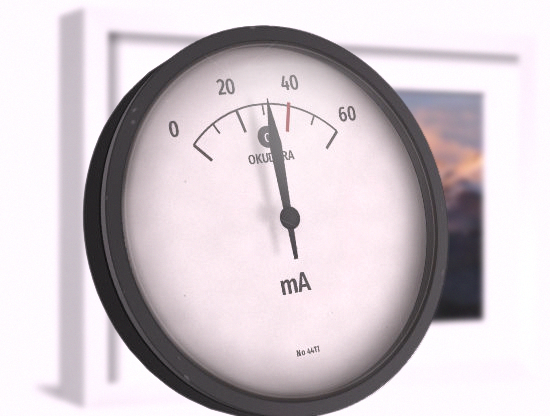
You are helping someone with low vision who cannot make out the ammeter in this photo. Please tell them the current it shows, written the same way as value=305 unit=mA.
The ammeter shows value=30 unit=mA
